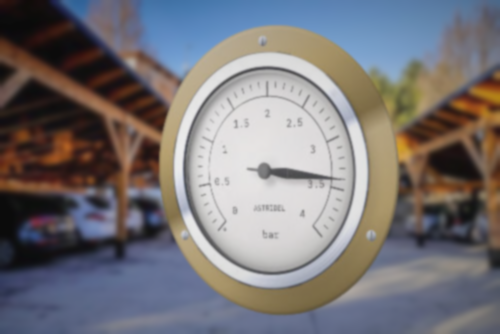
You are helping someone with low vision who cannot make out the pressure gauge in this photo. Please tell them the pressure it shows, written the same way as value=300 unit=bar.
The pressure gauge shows value=3.4 unit=bar
